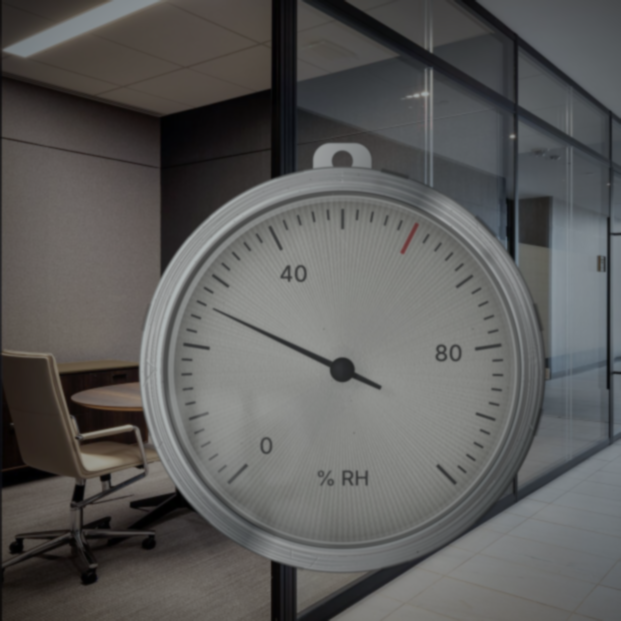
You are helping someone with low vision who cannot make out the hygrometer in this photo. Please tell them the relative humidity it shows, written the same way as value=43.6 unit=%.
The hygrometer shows value=26 unit=%
